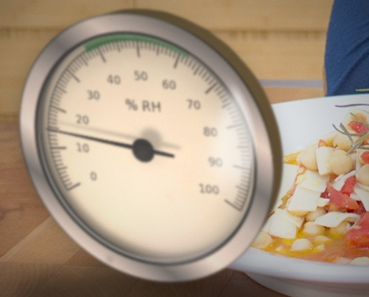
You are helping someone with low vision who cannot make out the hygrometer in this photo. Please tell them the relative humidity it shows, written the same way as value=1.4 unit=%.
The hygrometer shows value=15 unit=%
